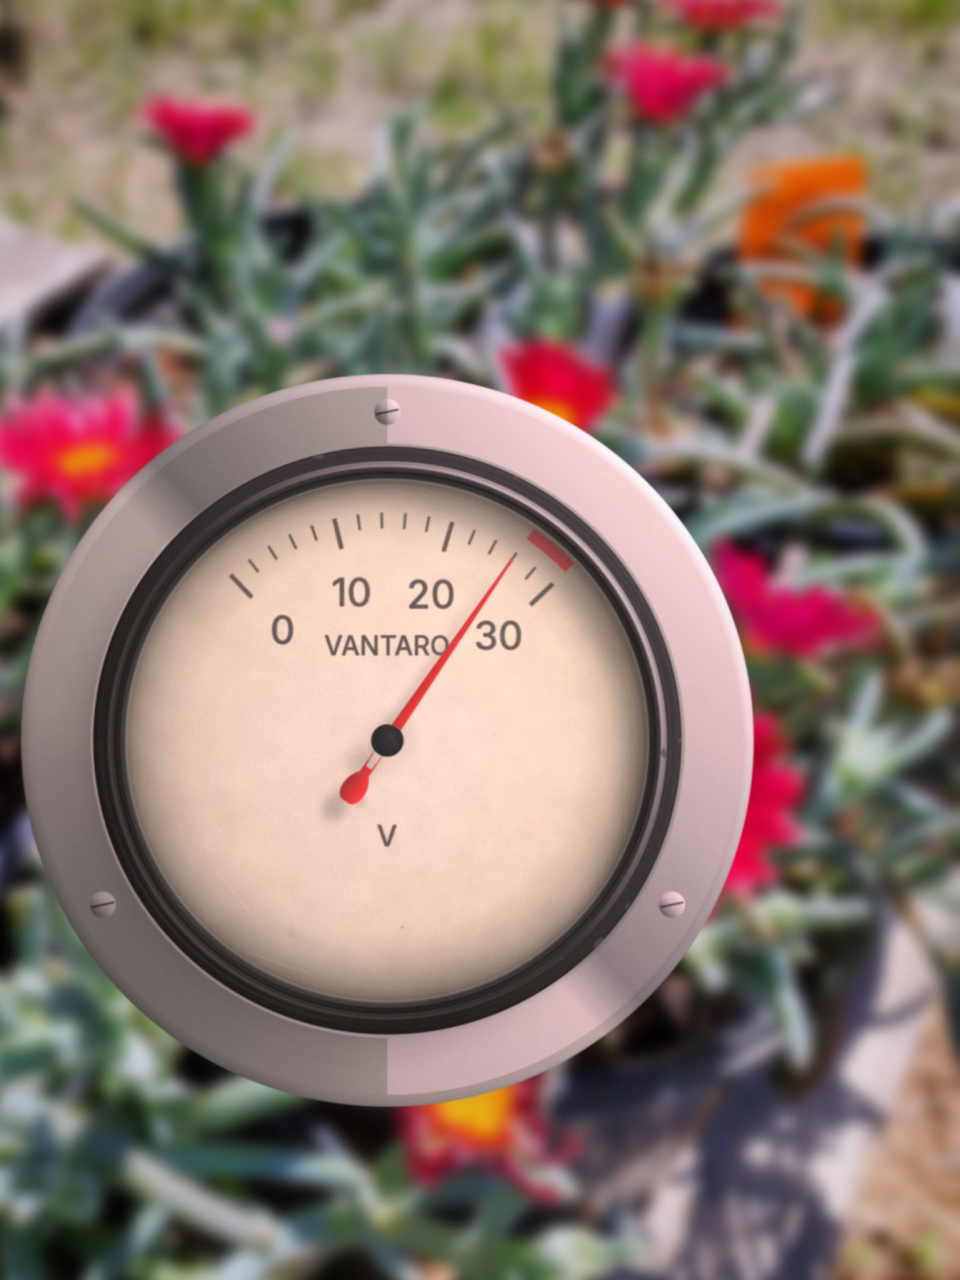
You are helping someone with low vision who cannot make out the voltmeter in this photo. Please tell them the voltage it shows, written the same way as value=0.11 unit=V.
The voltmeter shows value=26 unit=V
